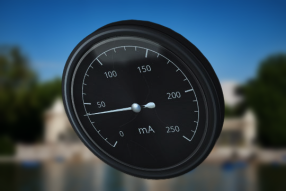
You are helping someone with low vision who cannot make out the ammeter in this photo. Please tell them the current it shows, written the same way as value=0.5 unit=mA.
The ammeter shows value=40 unit=mA
